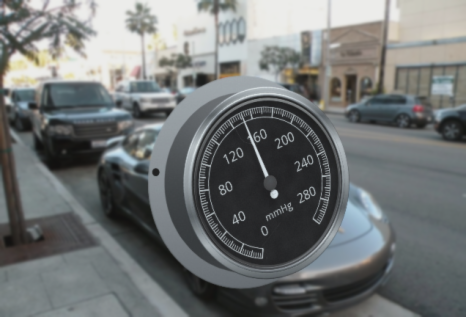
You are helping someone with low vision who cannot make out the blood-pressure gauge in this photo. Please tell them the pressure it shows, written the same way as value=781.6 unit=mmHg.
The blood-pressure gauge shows value=150 unit=mmHg
